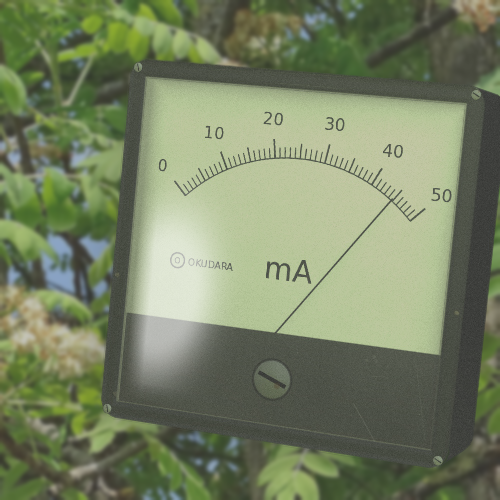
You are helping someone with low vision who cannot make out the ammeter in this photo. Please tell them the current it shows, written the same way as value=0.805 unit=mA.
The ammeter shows value=45 unit=mA
